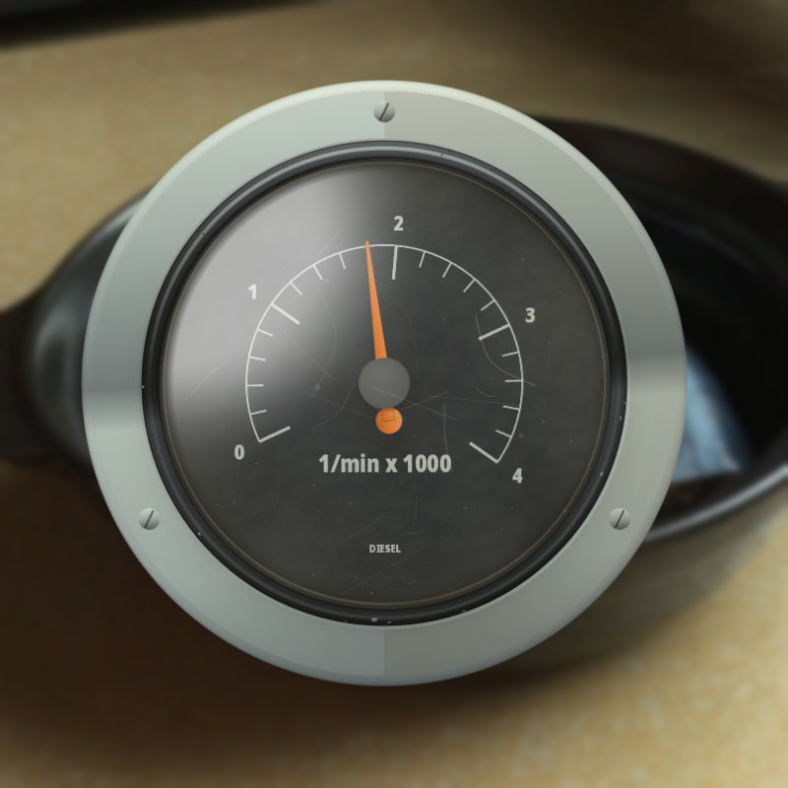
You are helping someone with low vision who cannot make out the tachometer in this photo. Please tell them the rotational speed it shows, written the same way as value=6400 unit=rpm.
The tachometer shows value=1800 unit=rpm
